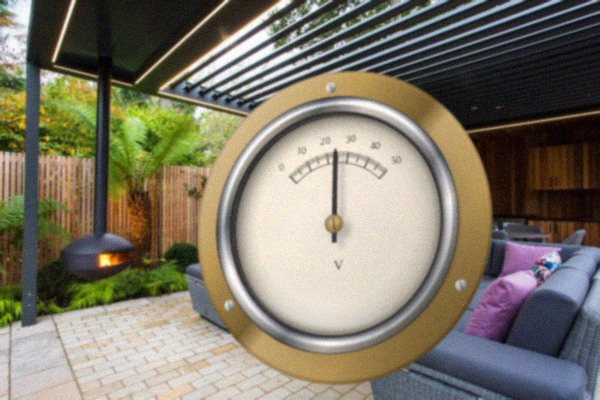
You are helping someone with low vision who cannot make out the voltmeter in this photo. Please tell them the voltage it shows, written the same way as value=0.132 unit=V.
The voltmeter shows value=25 unit=V
